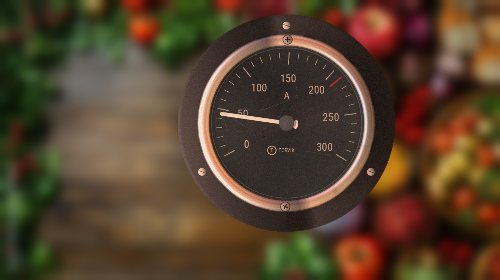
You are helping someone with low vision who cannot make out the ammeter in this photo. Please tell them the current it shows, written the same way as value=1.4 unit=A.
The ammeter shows value=45 unit=A
